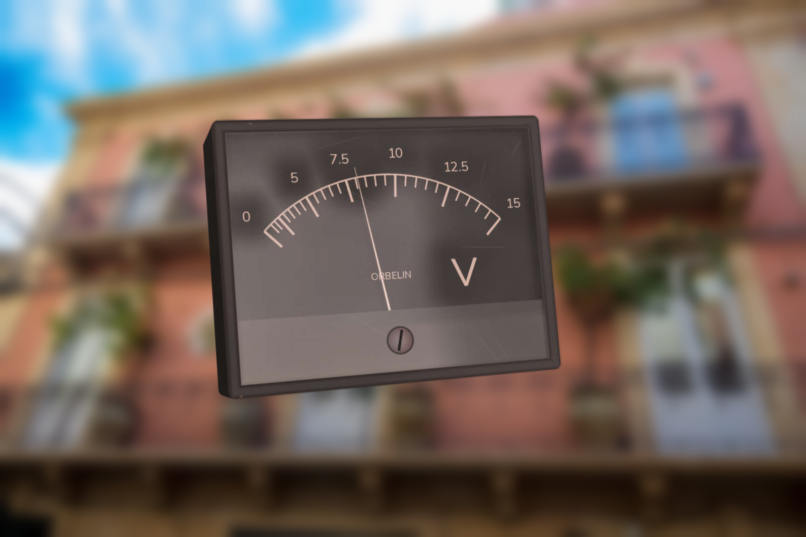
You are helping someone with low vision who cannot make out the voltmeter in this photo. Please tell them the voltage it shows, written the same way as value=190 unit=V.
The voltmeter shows value=8 unit=V
